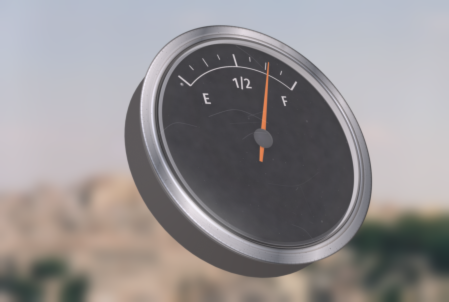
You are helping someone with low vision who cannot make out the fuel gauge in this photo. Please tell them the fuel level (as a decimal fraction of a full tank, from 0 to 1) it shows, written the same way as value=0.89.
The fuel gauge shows value=0.75
